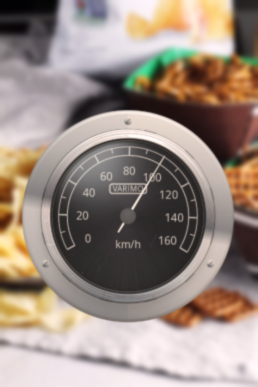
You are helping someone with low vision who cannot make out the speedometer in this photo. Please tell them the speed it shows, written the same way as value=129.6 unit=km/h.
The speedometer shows value=100 unit=km/h
